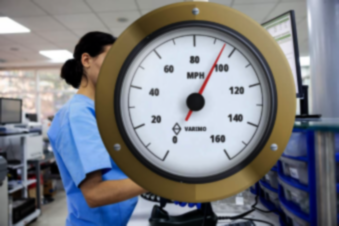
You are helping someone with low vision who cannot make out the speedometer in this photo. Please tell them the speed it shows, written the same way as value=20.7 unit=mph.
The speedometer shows value=95 unit=mph
